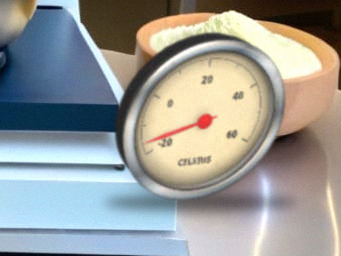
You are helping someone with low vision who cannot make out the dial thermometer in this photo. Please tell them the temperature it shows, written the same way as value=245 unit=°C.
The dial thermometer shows value=-15 unit=°C
